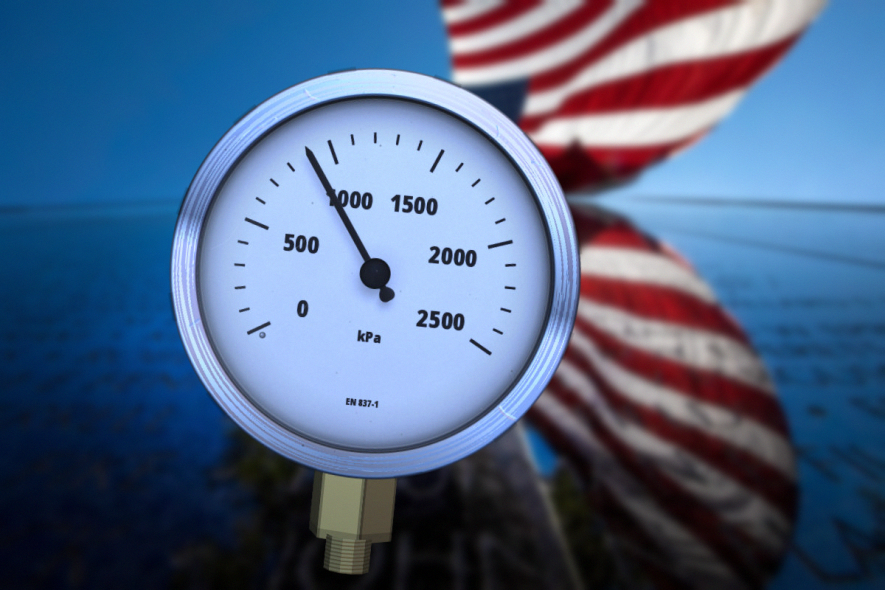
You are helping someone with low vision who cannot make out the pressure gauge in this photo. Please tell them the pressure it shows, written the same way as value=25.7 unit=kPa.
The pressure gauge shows value=900 unit=kPa
